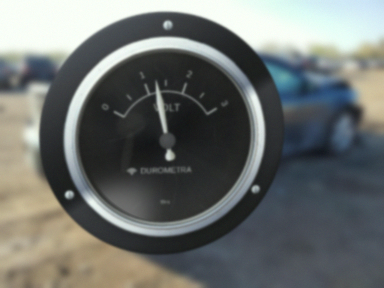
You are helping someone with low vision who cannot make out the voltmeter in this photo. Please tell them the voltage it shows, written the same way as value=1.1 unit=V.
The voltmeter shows value=1.25 unit=V
